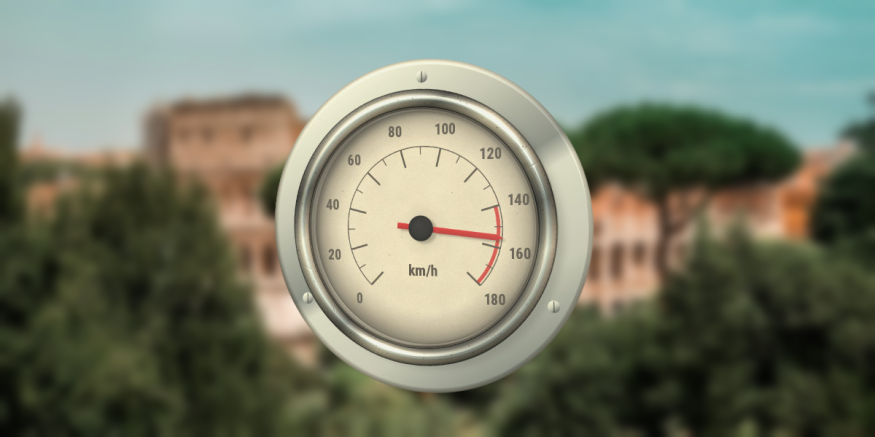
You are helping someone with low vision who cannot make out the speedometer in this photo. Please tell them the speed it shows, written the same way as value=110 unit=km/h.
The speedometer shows value=155 unit=km/h
